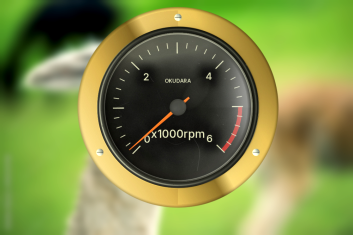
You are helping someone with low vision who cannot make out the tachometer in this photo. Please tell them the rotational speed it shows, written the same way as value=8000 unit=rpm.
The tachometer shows value=100 unit=rpm
